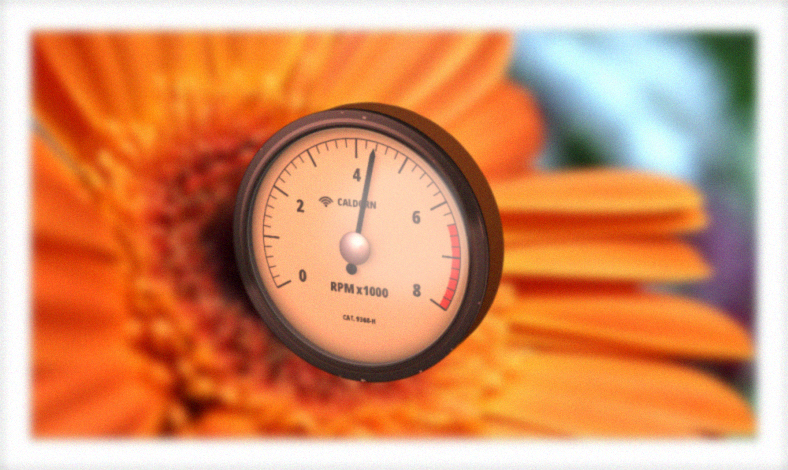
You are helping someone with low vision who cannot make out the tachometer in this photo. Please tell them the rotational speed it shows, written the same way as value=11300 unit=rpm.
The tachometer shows value=4400 unit=rpm
